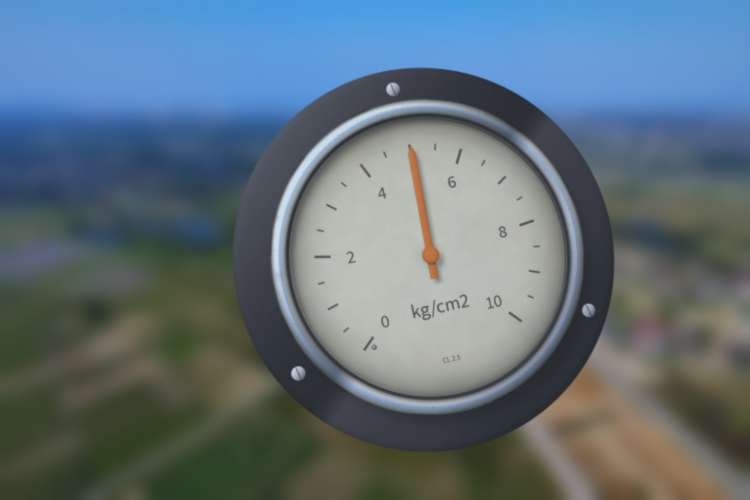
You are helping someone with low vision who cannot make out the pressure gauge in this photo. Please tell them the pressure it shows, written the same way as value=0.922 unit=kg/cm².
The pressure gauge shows value=5 unit=kg/cm²
